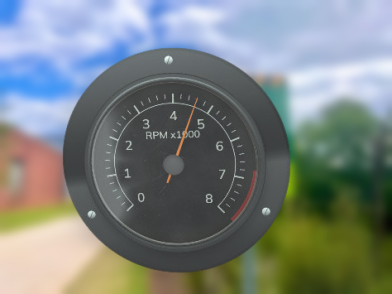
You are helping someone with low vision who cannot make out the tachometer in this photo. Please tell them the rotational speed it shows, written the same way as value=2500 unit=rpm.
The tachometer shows value=4600 unit=rpm
